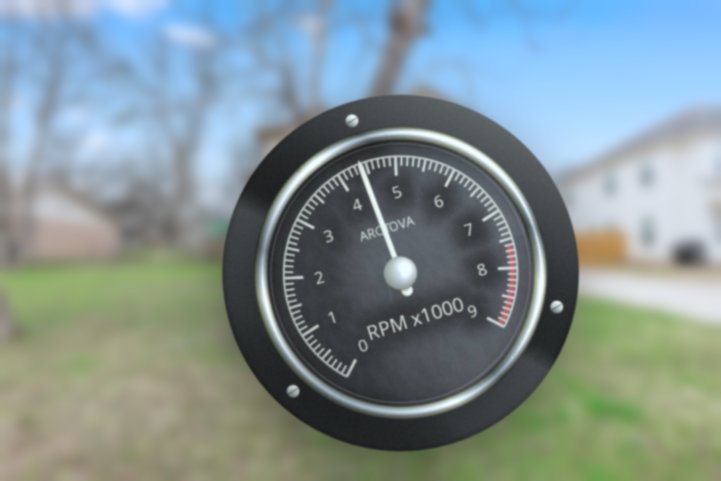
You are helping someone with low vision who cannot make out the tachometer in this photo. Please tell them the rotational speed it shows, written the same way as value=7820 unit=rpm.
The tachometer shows value=4400 unit=rpm
